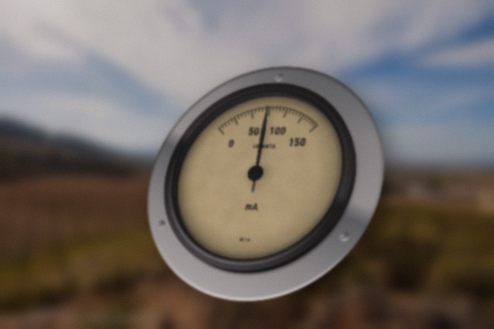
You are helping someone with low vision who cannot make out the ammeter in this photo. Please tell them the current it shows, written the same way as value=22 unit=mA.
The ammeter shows value=75 unit=mA
